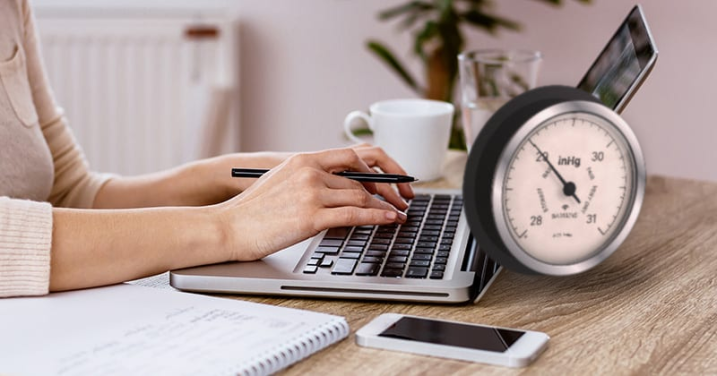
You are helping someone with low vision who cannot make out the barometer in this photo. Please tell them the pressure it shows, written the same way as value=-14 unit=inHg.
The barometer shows value=29 unit=inHg
